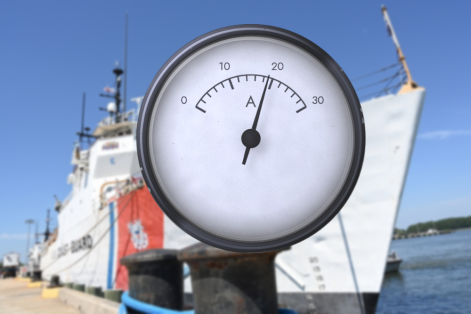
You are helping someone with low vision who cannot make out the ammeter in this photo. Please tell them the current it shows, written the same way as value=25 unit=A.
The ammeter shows value=19 unit=A
